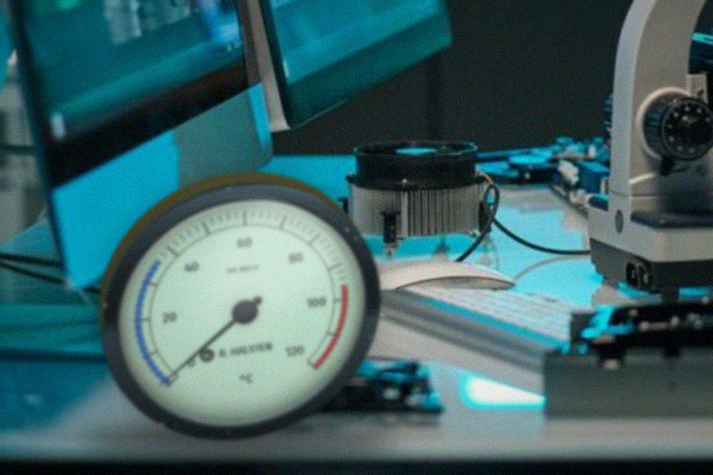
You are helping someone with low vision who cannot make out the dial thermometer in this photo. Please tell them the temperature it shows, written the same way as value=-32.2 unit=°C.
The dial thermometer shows value=2 unit=°C
